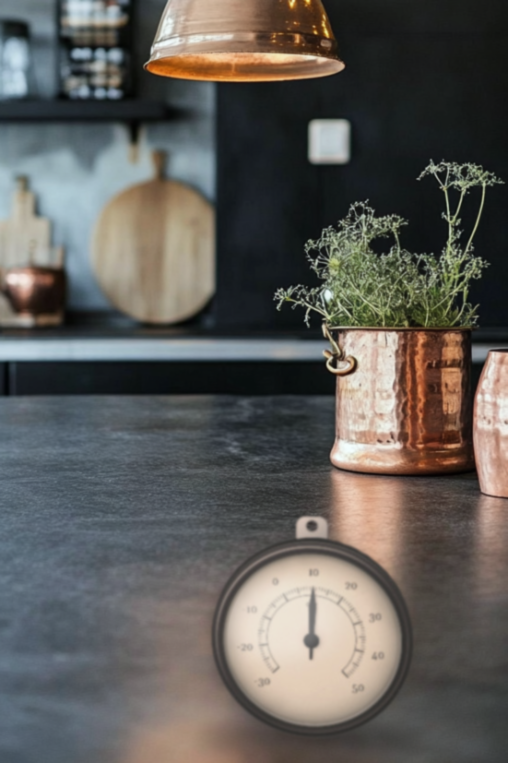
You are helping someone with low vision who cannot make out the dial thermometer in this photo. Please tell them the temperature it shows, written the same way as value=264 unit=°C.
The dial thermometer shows value=10 unit=°C
